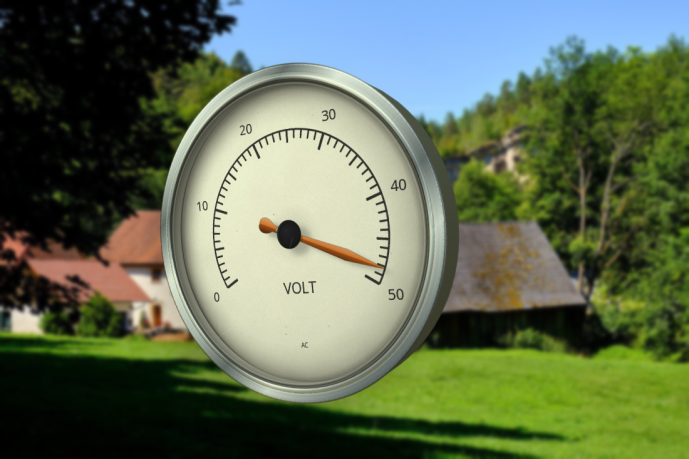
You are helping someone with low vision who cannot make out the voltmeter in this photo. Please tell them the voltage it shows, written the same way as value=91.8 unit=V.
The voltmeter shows value=48 unit=V
